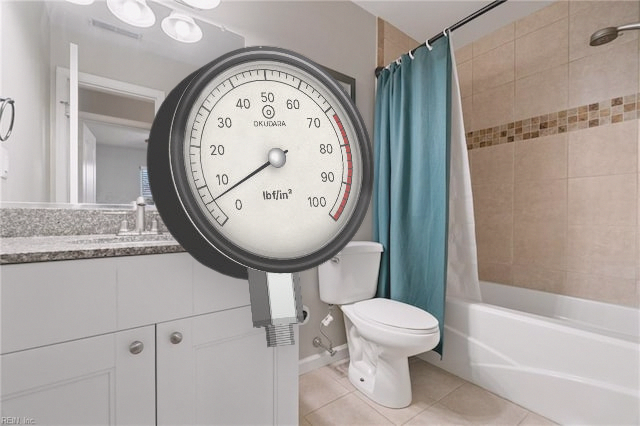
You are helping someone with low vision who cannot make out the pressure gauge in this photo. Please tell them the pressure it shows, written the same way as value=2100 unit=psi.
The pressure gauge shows value=6 unit=psi
